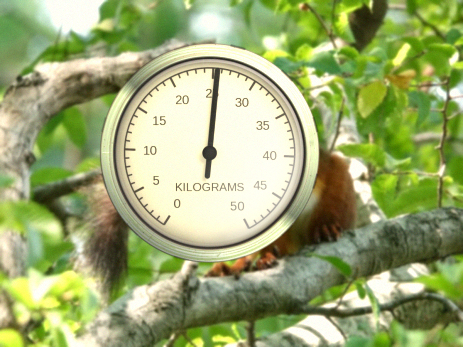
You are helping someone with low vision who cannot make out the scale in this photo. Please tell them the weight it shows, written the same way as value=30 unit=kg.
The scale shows value=25.5 unit=kg
